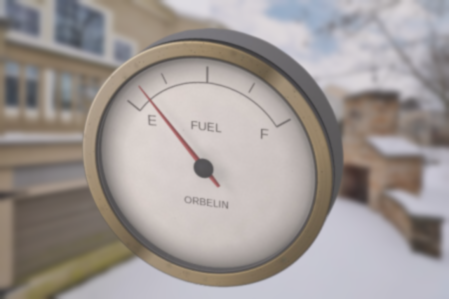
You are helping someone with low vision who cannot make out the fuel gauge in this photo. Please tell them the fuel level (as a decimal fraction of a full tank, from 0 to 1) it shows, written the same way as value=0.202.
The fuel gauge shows value=0.125
